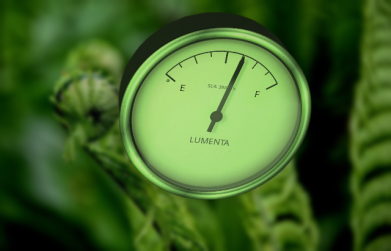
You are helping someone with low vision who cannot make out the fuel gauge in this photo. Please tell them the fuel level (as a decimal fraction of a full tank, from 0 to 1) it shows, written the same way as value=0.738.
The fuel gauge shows value=0.625
